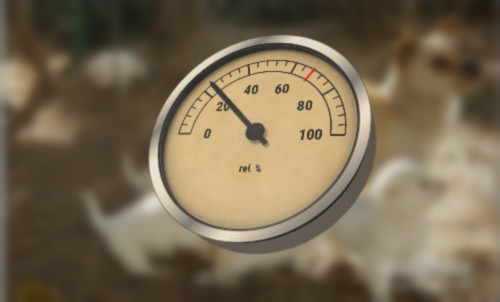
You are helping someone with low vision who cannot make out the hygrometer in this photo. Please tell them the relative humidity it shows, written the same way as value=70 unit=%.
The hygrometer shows value=24 unit=%
